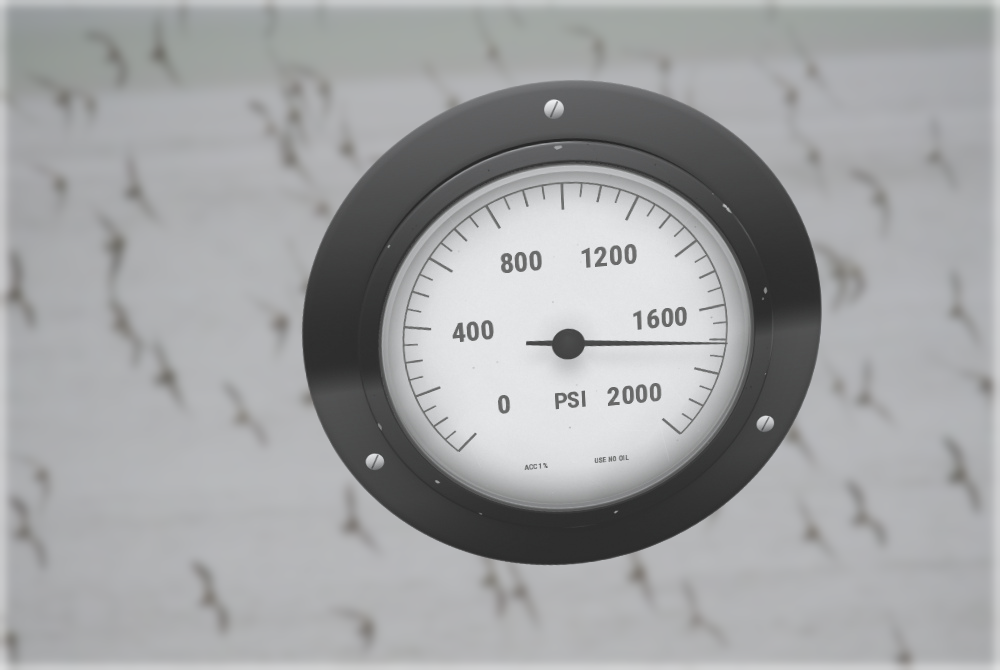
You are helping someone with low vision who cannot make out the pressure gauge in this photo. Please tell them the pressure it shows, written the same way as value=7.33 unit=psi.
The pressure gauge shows value=1700 unit=psi
